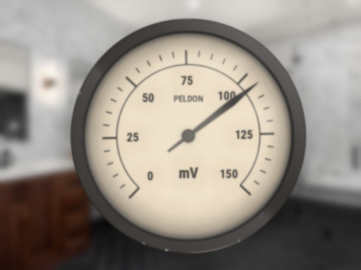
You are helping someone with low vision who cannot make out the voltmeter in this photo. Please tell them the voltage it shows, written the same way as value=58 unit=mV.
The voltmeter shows value=105 unit=mV
